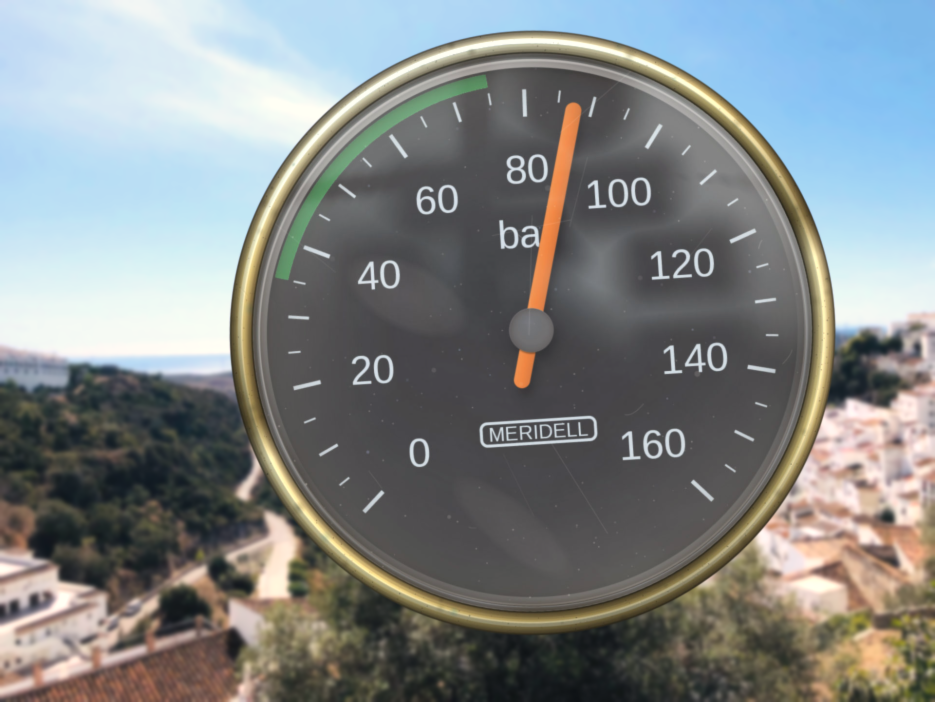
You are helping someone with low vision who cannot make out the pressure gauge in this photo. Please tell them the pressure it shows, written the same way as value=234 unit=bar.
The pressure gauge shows value=87.5 unit=bar
